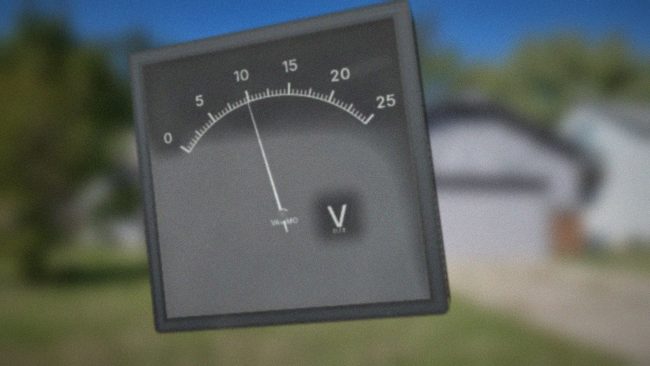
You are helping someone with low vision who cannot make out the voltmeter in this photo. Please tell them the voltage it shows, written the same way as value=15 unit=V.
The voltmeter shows value=10 unit=V
